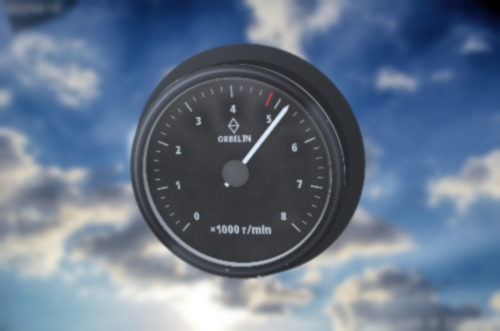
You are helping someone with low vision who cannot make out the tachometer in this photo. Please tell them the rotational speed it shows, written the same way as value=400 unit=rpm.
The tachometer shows value=5200 unit=rpm
